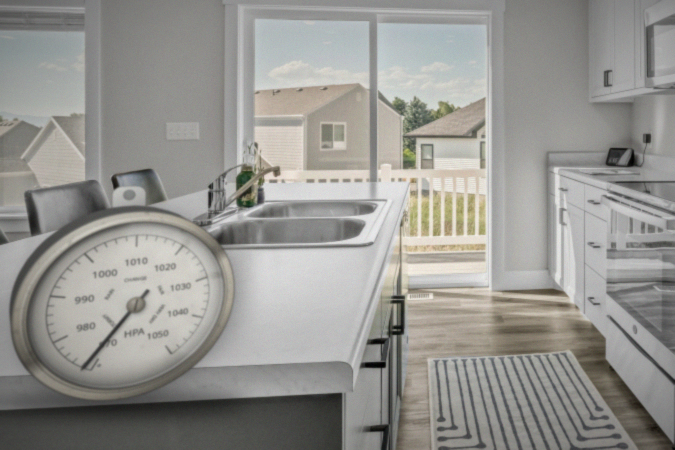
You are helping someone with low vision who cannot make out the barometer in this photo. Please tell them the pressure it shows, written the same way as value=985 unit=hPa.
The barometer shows value=972 unit=hPa
